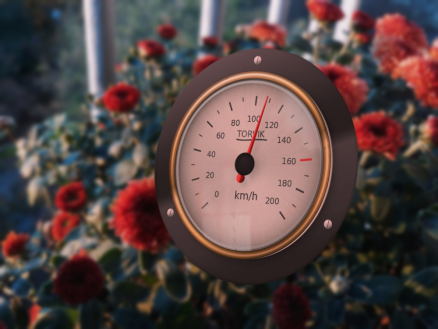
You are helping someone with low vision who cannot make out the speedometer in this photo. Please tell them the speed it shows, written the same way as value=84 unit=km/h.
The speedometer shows value=110 unit=km/h
